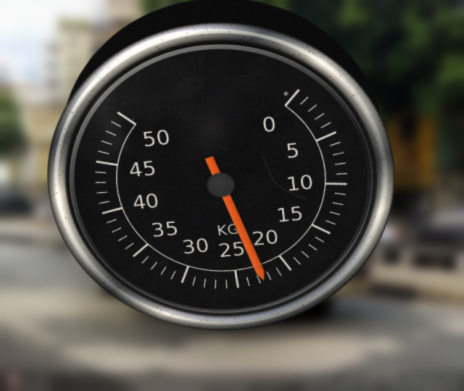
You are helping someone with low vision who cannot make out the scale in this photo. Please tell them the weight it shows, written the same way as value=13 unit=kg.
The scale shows value=22.5 unit=kg
